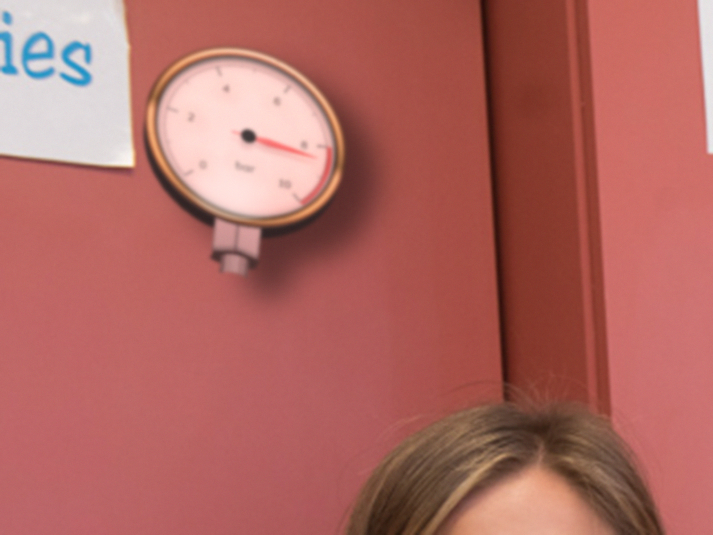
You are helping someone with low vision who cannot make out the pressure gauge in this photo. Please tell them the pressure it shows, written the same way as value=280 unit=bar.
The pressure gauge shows value=8.5 unit=bar
